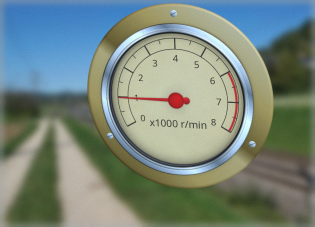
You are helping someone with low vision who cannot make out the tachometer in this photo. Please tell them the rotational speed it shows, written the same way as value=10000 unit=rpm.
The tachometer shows value=1000 unit=rpm
